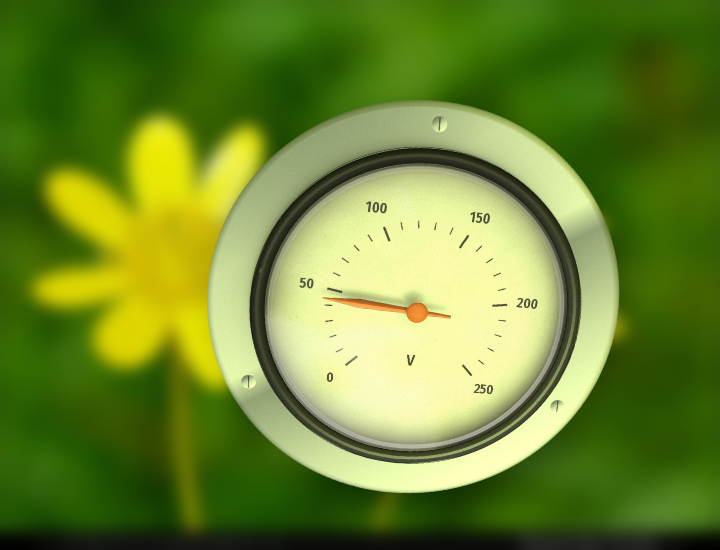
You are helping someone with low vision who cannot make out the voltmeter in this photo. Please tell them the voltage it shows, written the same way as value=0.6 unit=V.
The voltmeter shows value=45 unit=V
